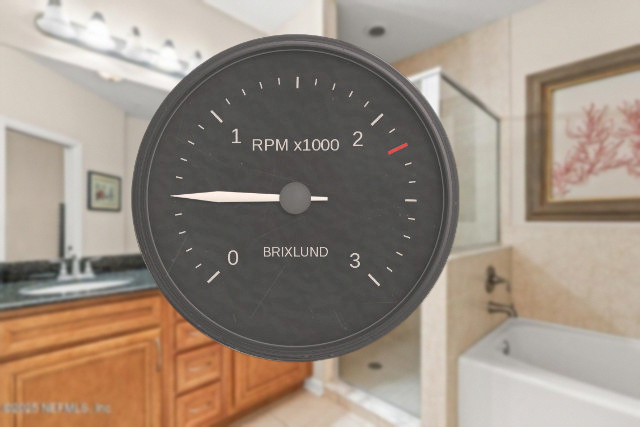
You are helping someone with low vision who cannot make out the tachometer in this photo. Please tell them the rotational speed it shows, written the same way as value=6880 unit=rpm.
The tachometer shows value=500 unit=rpm
